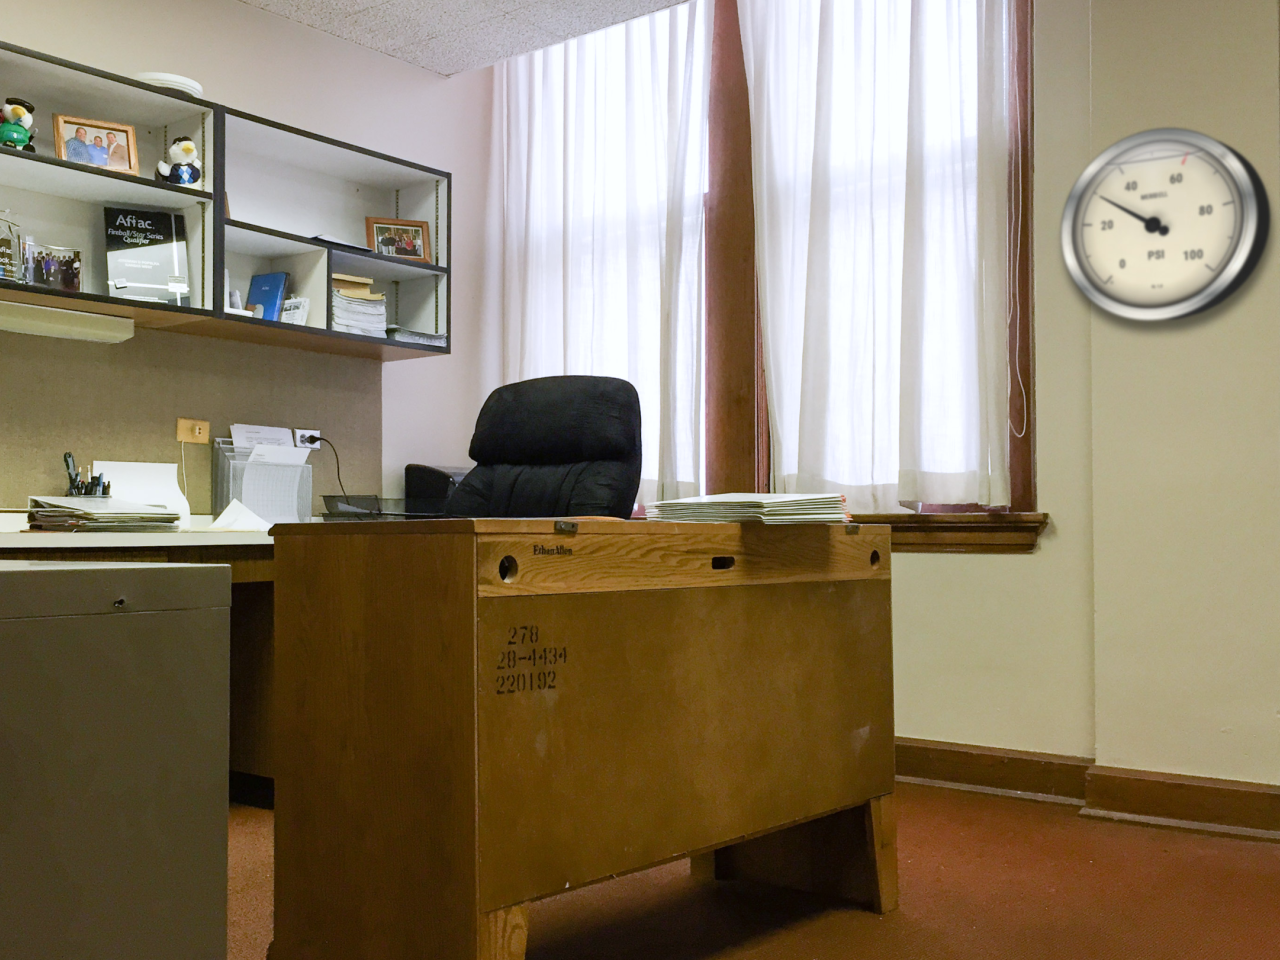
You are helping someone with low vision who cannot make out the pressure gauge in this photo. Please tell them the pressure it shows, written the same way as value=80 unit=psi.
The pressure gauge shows value=30 unit=psi
